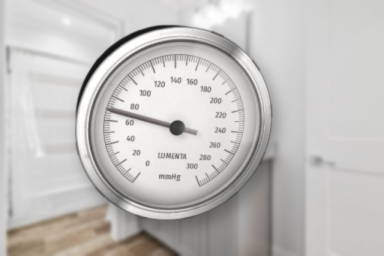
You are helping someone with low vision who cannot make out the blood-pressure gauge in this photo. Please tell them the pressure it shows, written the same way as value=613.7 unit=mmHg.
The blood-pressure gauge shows value=70 unit=mmHg
